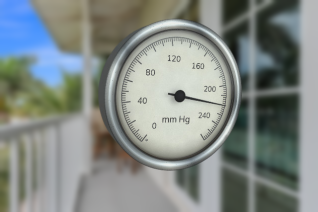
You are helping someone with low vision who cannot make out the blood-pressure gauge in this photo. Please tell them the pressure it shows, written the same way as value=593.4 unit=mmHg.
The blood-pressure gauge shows value=220 unit=mmHg
